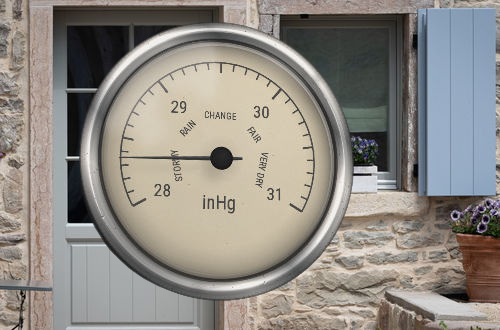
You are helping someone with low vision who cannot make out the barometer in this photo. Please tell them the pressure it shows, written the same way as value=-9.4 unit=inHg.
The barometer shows value=28.35 unit=inHg
